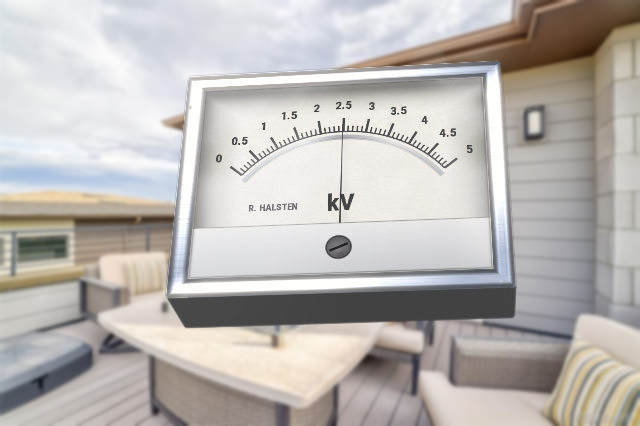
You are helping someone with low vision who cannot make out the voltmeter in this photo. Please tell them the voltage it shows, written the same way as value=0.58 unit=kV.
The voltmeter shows value=2.5 unit=kV
